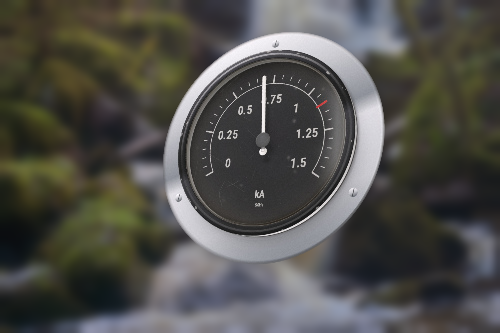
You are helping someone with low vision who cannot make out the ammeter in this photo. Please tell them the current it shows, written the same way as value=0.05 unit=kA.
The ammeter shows value=0.7 unit=kA
